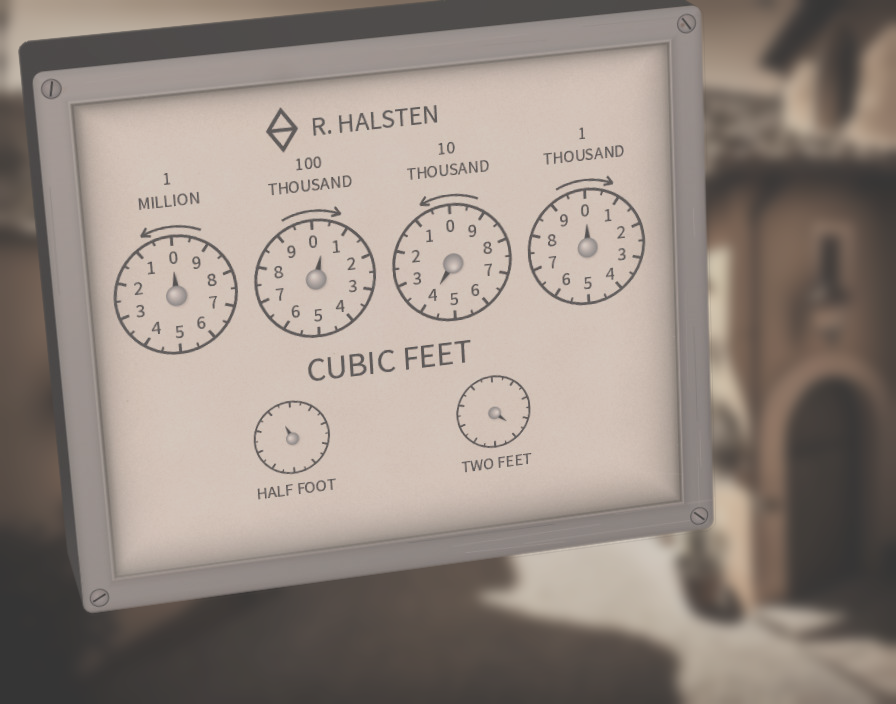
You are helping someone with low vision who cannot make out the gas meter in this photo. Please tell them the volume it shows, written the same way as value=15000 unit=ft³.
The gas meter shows value=4000 unit=ft³
